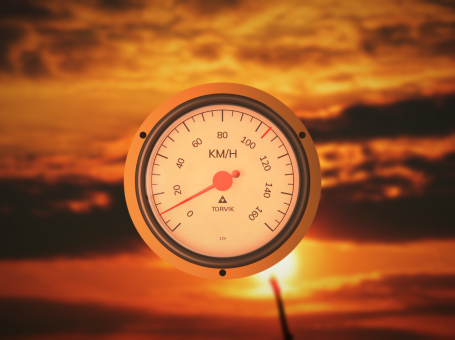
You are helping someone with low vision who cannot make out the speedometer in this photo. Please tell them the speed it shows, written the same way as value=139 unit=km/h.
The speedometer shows value=10 unit=km/h
